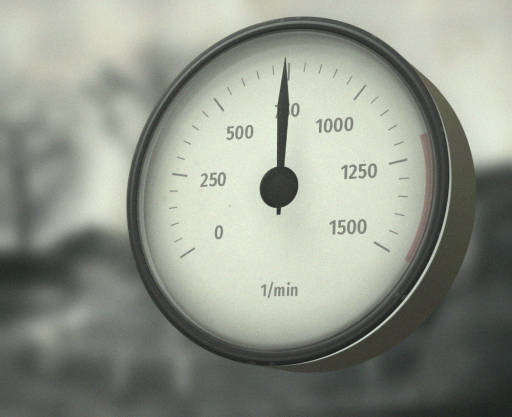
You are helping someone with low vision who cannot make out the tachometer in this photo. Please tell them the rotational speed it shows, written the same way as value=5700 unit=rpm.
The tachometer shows value=750 unit=rpm
